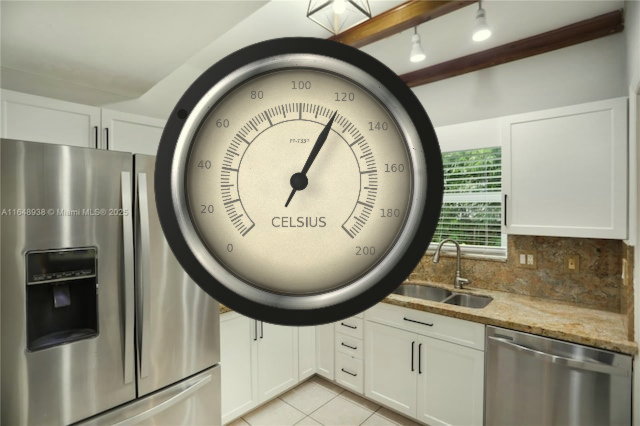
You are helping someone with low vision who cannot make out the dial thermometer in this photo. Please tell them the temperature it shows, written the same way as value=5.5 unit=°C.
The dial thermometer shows value=120 unit=°C
